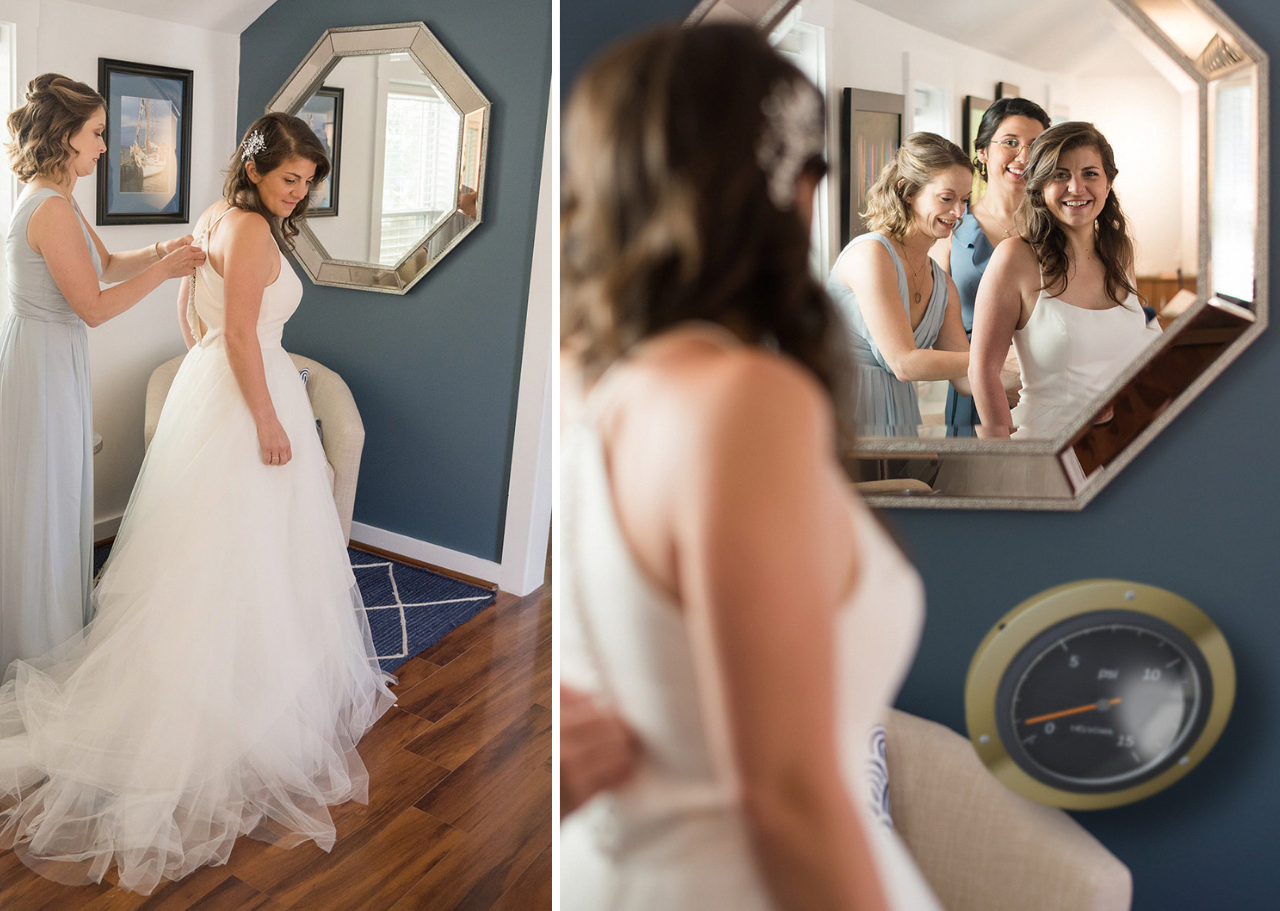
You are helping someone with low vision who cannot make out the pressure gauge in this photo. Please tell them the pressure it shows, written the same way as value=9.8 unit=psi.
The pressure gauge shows value=1 unit=psi
